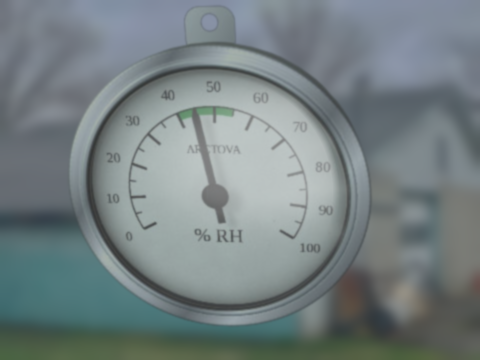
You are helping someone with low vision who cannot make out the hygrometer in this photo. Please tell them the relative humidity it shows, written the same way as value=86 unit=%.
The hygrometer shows value=45 unit=%
